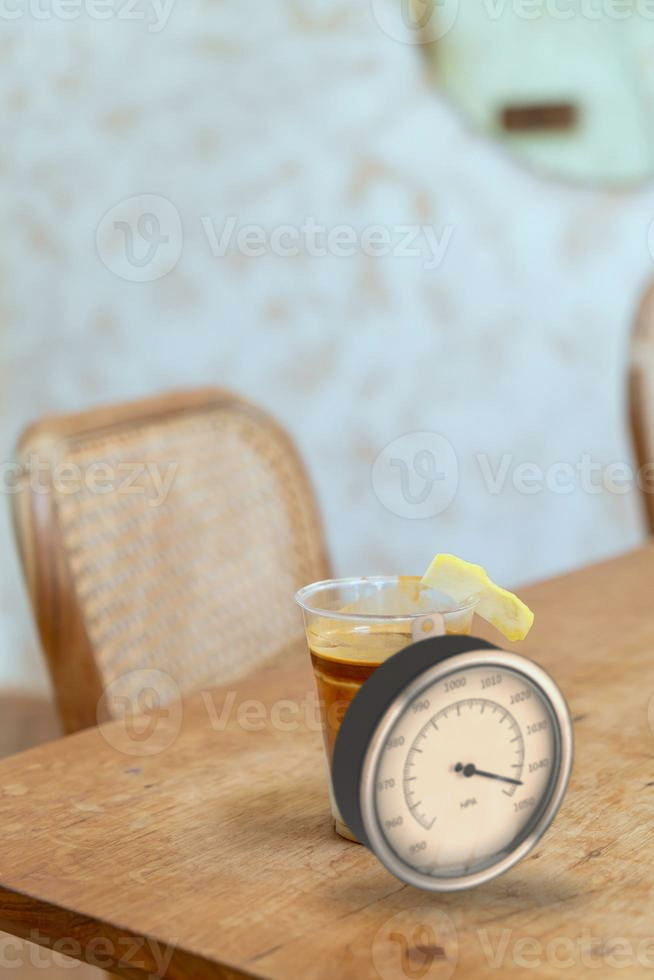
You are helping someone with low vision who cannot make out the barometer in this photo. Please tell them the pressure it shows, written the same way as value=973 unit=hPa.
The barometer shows value=1045 unit=hPa
